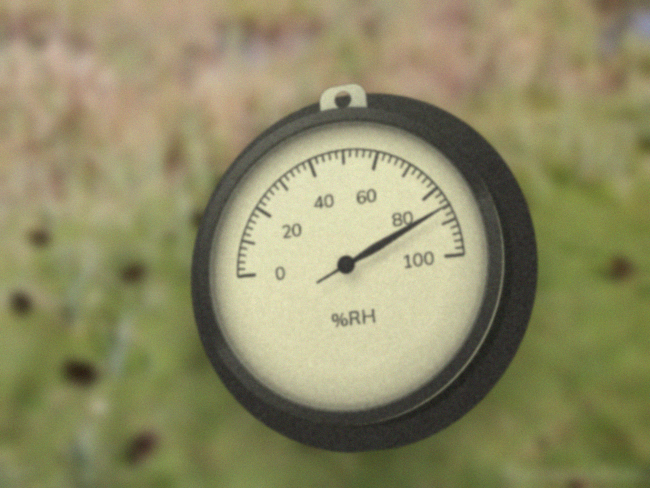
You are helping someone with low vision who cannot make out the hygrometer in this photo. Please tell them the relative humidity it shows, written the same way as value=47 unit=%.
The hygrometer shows value=86 unit=%
